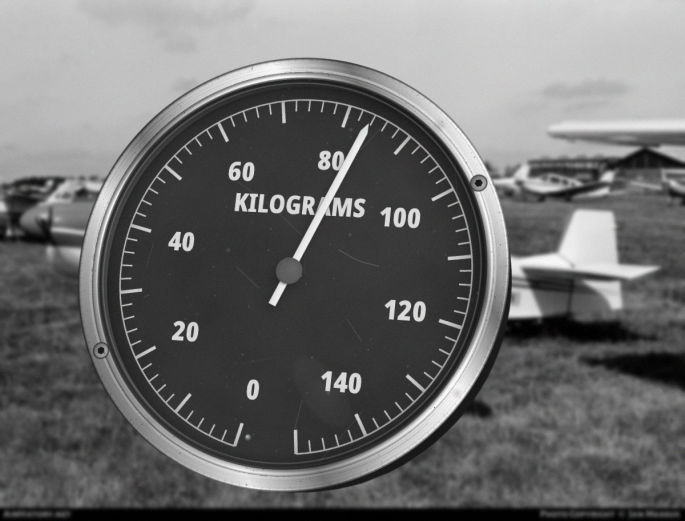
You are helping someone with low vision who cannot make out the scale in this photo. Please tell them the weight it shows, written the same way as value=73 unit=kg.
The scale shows value=84 unit=kg
